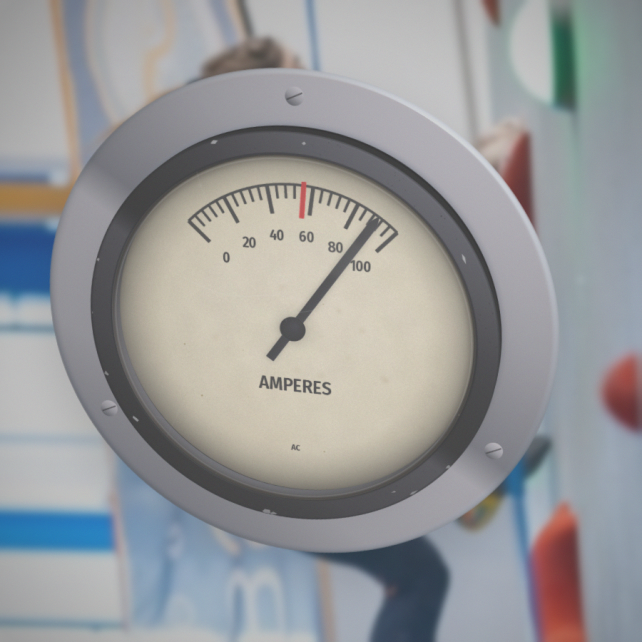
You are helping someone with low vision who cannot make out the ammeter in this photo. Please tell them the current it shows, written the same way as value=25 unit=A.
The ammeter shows value=90 unit=A
